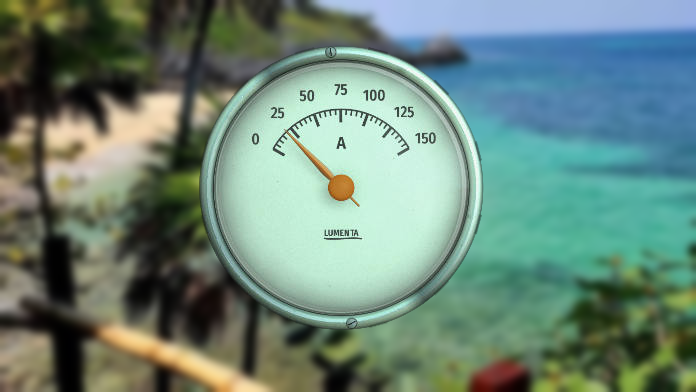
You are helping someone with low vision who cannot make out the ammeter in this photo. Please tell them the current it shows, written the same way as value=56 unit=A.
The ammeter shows value=20 unit=A
